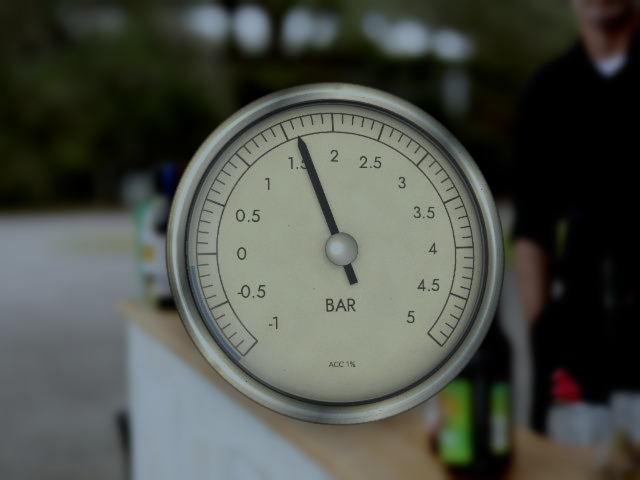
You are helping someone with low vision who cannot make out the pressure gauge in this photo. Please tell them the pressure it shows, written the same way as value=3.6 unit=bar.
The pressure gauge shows value=1.6 unit=bar
